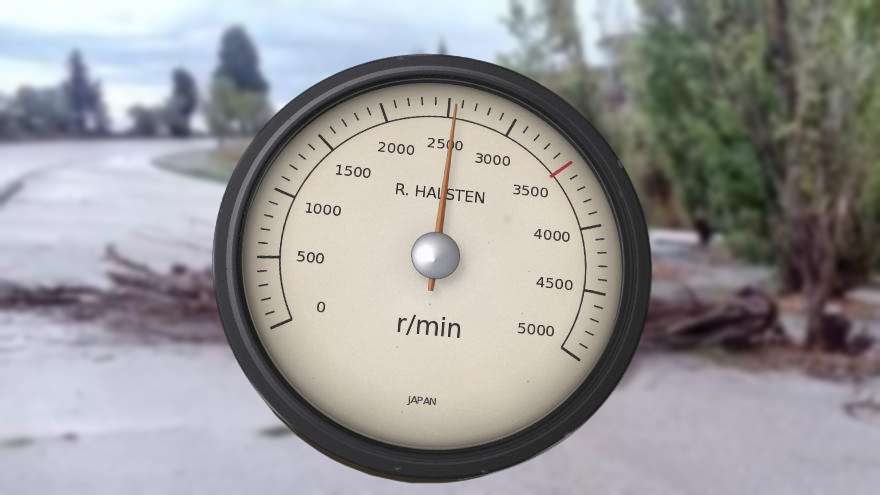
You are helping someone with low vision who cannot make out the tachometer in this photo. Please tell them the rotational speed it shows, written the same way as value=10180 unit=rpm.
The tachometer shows value=2550 unit=rpm
